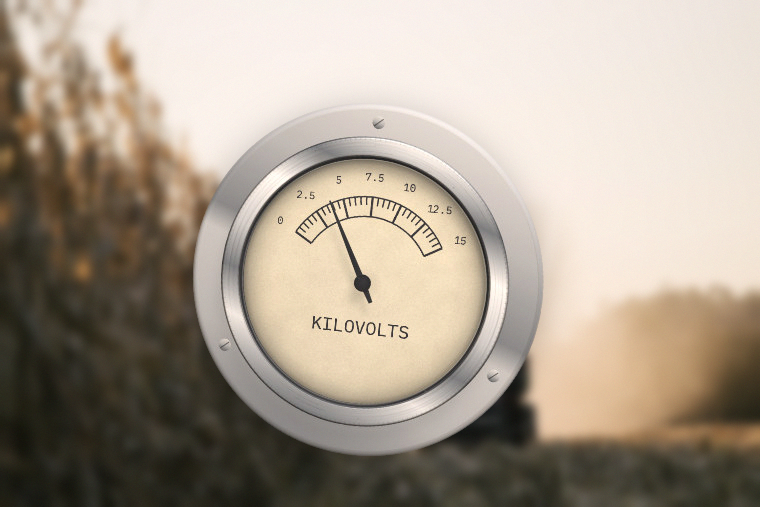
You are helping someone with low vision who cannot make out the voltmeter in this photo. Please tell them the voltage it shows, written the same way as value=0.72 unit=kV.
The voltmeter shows value=4 unit=kV
